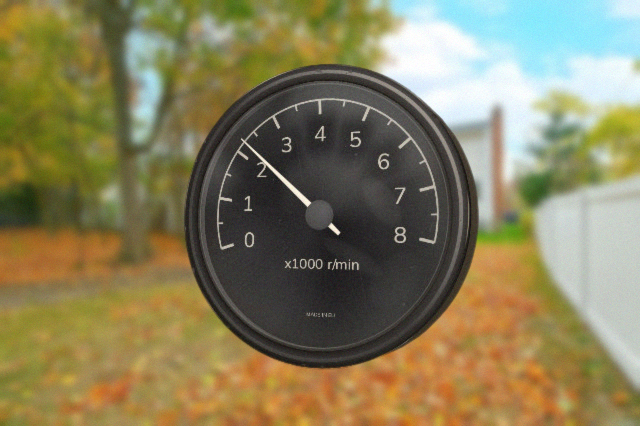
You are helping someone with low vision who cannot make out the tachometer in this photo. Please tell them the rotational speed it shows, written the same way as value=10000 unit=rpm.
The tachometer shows value=2250 unit=rpm
